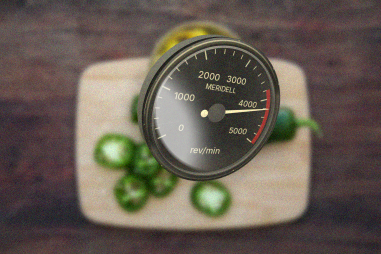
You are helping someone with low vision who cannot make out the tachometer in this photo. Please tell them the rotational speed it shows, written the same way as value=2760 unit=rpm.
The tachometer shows value=4200 unit=rpm
